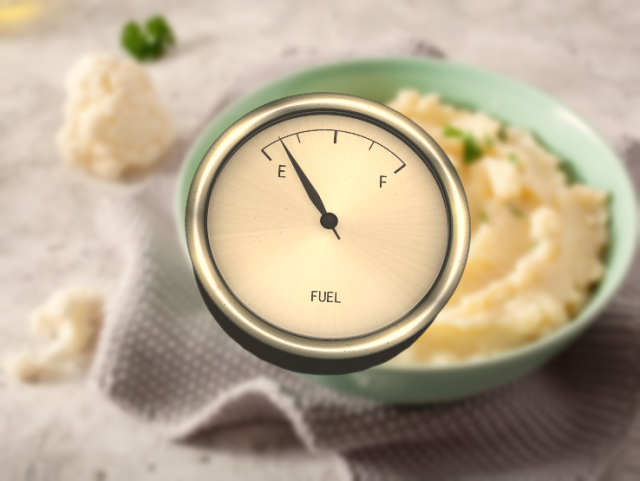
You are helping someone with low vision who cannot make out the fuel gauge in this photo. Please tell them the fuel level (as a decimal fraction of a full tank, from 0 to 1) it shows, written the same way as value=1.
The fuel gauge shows value=0.125
